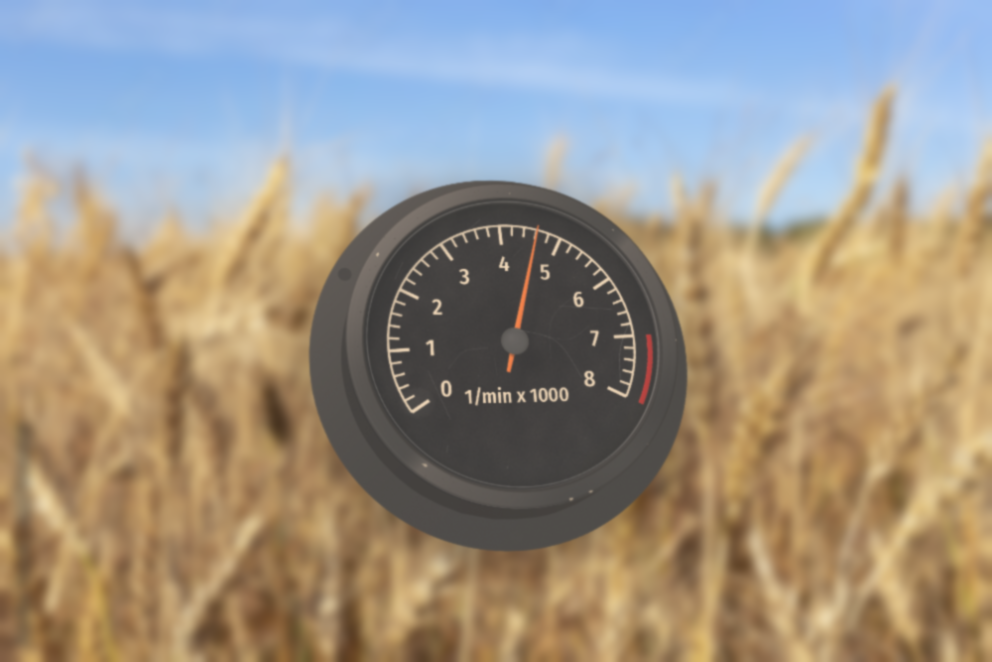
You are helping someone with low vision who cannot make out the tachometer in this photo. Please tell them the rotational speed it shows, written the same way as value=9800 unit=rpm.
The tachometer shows value=4600 unit=rpm
